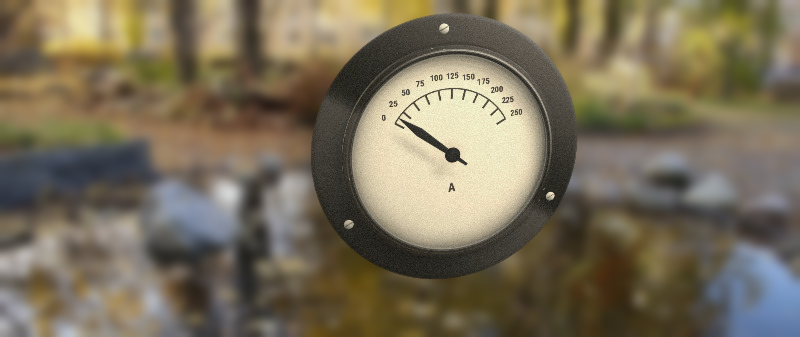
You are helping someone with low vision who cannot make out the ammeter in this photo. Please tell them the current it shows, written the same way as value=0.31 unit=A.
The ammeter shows value=12.5 unit=A
